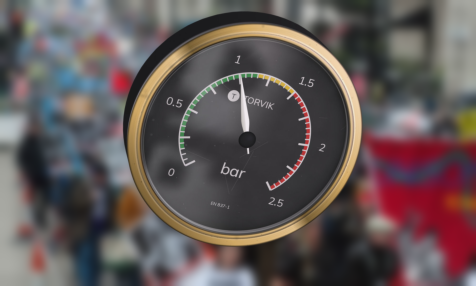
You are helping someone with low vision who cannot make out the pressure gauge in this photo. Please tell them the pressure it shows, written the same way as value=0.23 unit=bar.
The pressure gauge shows value=1 unit=bar
